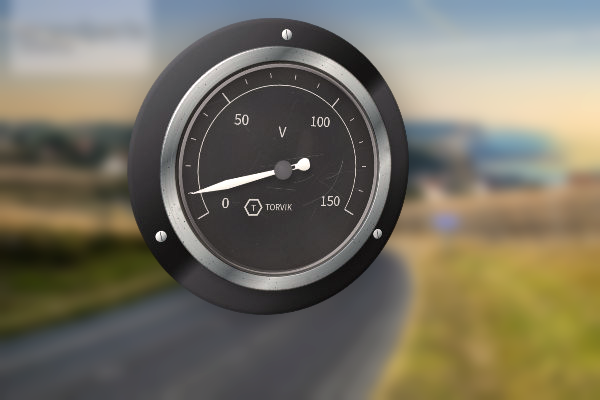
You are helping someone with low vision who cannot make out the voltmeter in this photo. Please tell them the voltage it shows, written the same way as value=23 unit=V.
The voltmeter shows value=10 unit=V
